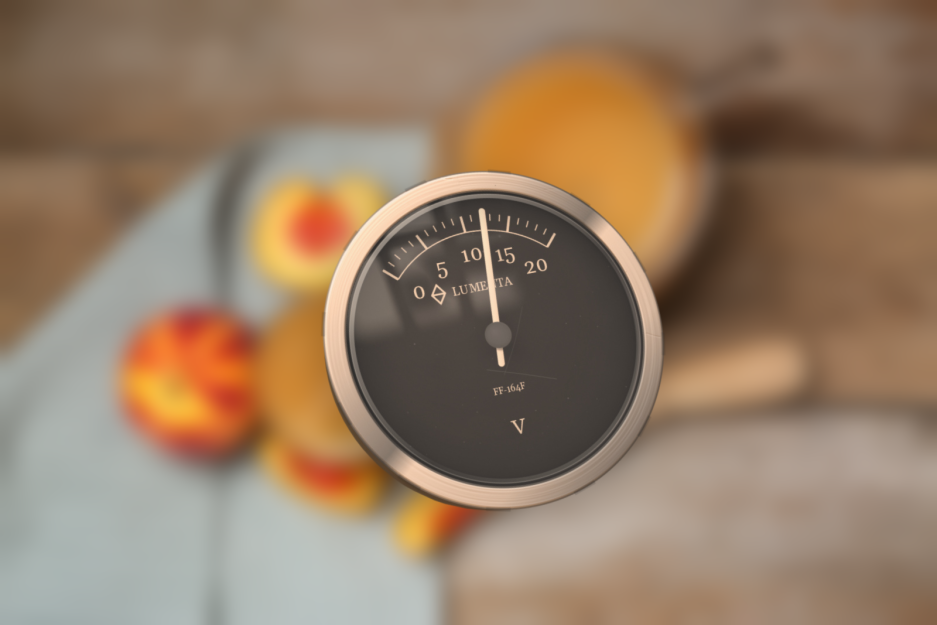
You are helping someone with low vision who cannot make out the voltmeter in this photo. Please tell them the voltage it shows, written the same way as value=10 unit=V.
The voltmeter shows value=12 unit=V
